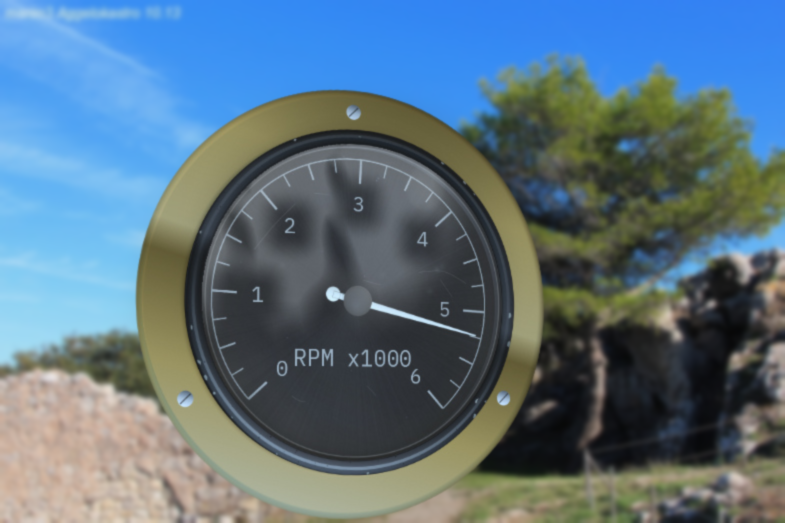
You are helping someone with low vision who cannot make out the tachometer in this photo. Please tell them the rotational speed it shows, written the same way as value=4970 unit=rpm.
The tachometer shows value=5250 unit=rpm
